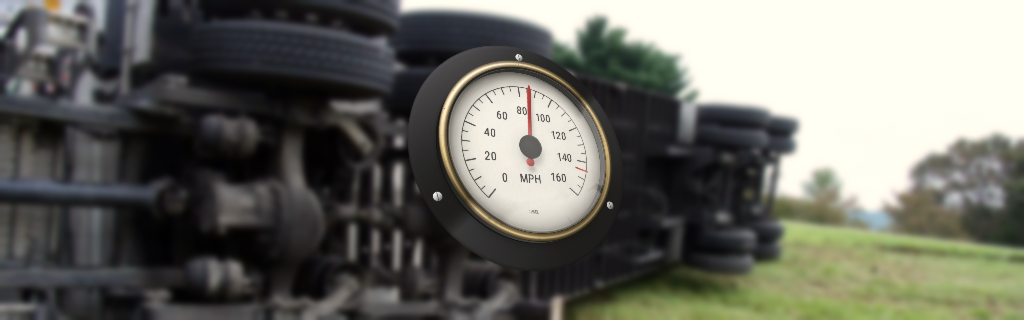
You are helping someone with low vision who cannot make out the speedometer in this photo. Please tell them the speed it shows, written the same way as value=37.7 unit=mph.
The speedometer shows value=85 unit=mph
